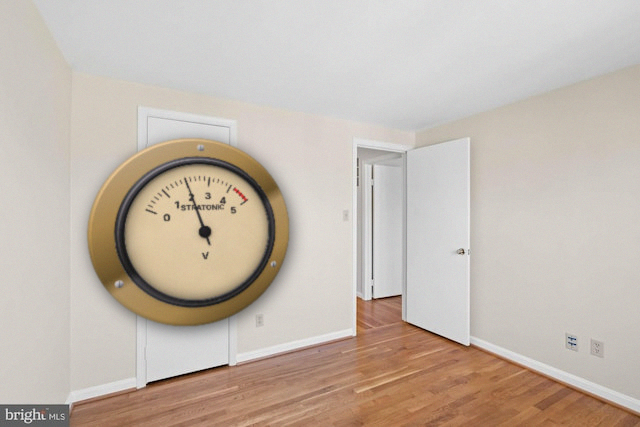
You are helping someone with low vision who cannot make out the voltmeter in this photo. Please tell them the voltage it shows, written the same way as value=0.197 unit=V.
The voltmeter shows value=2 unit=V
